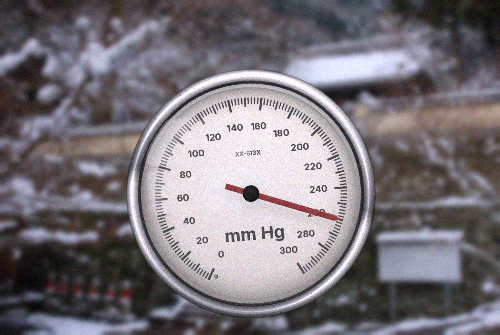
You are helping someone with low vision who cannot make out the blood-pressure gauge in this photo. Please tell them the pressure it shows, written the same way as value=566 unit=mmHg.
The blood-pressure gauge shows value=260 unit=mmHg
